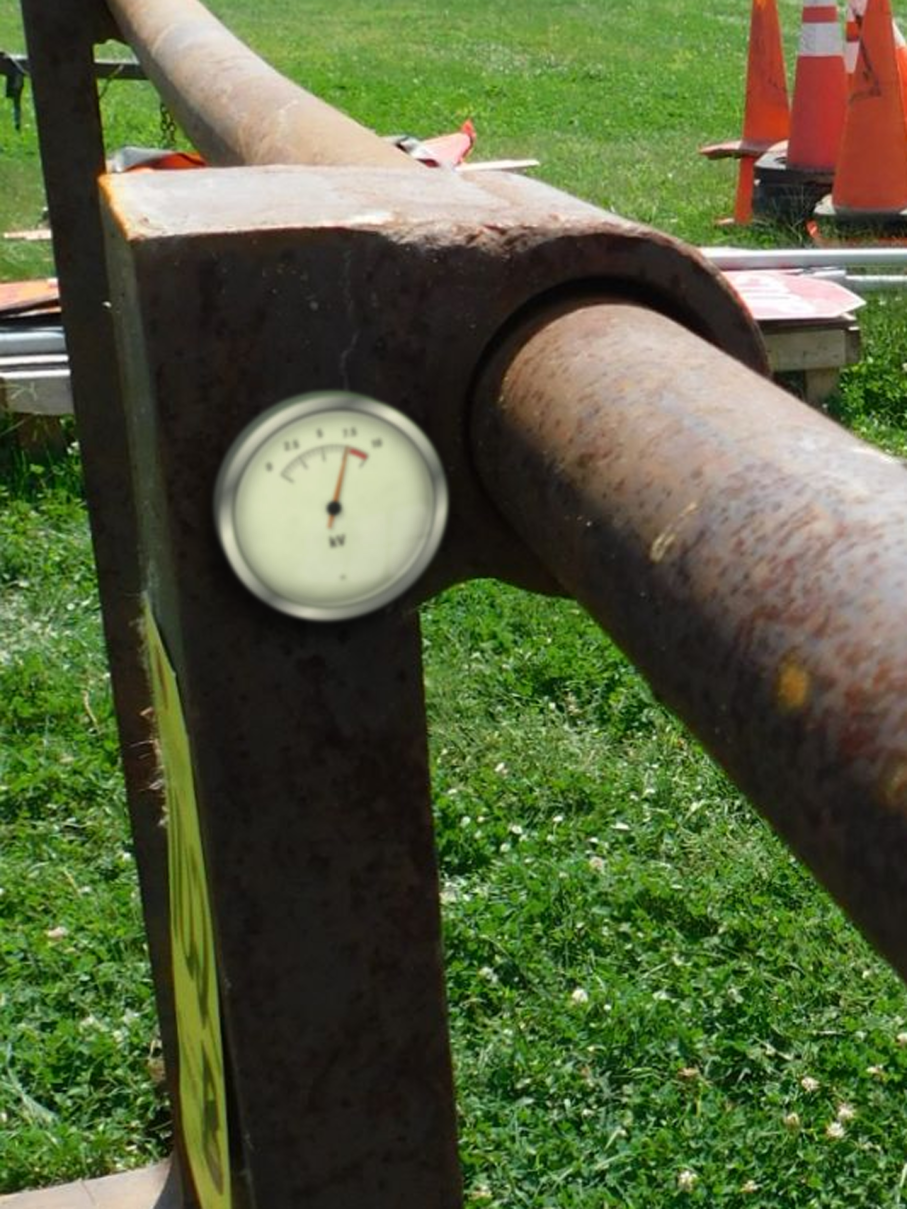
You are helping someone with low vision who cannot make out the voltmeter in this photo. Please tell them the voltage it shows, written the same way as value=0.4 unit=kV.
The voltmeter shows value=7.5 unit=kV
